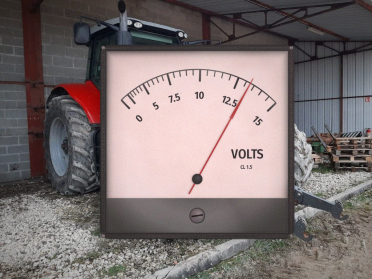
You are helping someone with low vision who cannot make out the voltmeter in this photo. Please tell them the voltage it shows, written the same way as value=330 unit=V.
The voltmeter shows value=13.25 unit=V
